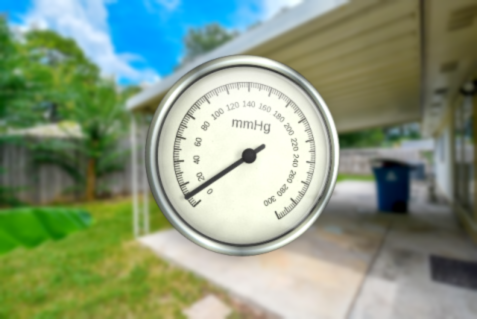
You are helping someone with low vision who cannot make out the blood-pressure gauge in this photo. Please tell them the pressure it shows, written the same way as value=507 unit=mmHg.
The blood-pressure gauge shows value=10 unit=mmHg
